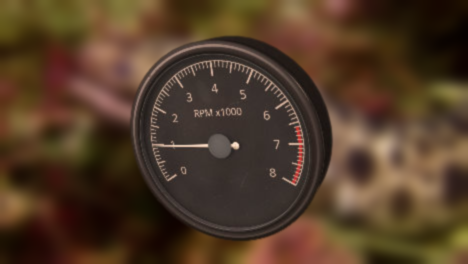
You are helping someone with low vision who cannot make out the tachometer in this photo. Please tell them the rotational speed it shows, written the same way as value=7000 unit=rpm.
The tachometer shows value=1000 unit=rpm
